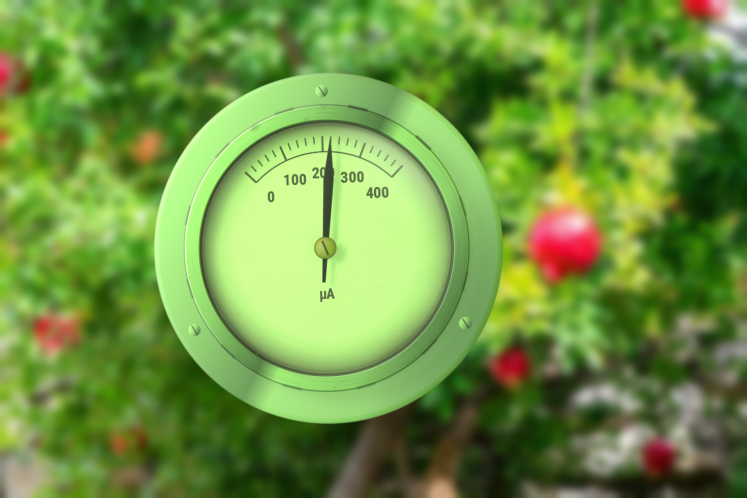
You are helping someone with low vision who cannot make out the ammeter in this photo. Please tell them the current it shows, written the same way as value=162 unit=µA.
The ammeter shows value=220 unit=µA
